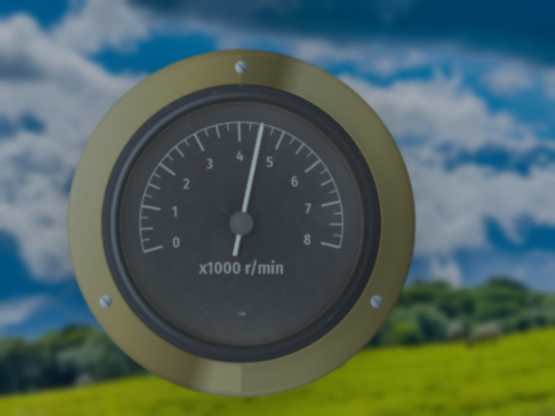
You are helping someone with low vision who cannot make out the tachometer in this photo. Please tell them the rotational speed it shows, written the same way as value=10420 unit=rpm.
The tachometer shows value=4500 unit=rpm
